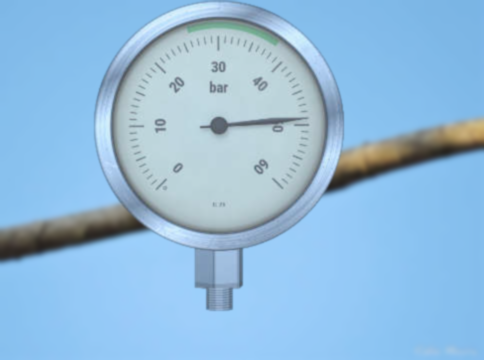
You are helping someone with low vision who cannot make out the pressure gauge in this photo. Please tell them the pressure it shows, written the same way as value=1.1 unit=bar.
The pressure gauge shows value=49 unit=bar
